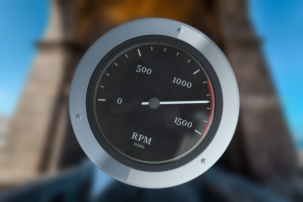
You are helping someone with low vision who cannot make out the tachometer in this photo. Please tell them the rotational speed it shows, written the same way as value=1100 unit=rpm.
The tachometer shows value=1250 unit=rpm
